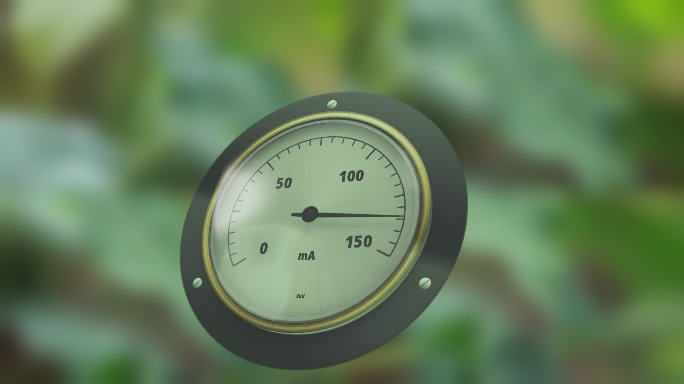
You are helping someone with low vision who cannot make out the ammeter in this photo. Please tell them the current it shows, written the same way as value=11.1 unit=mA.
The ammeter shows value=135 unit=mA
